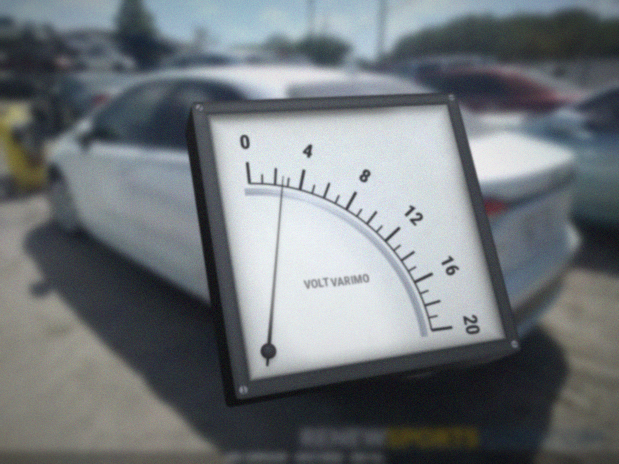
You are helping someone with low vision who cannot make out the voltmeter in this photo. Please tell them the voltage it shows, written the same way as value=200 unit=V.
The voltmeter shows value=2.5 unit=V
